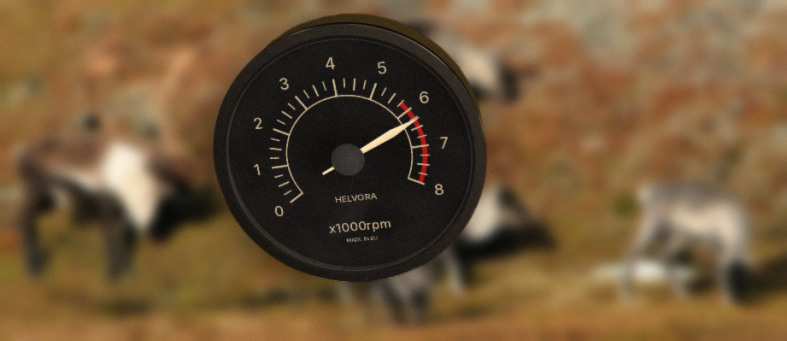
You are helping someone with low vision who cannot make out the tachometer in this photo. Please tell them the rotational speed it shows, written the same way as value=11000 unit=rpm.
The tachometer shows value=6250 unit=rpm
